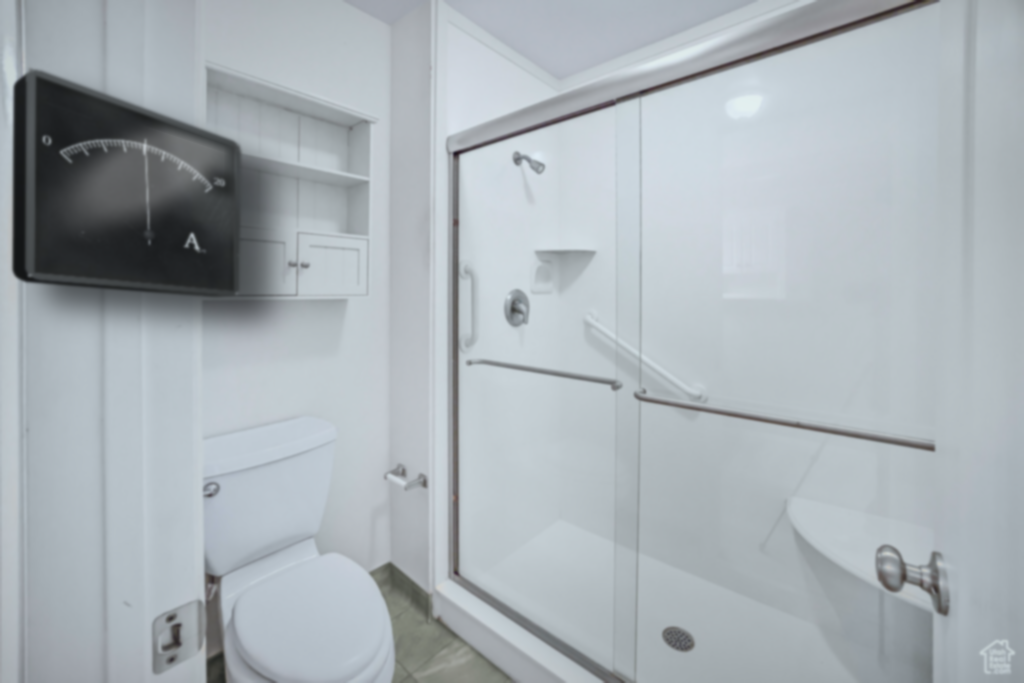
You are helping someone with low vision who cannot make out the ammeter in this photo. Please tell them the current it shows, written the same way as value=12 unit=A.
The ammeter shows value=10 unit=A
